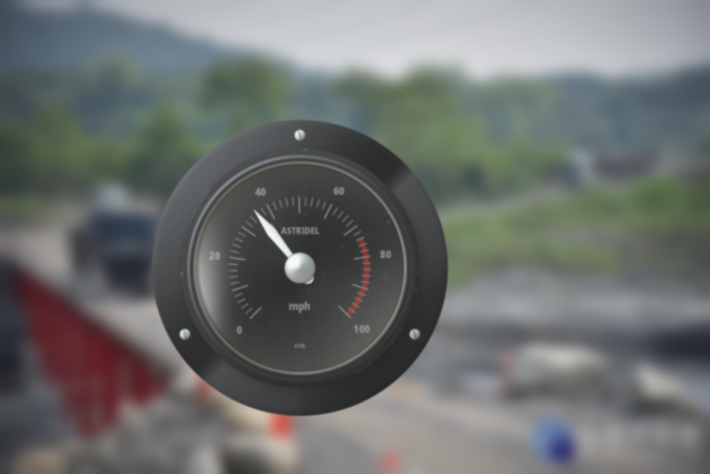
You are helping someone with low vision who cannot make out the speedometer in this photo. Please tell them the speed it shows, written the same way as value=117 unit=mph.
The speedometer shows value=36 unit=mph
